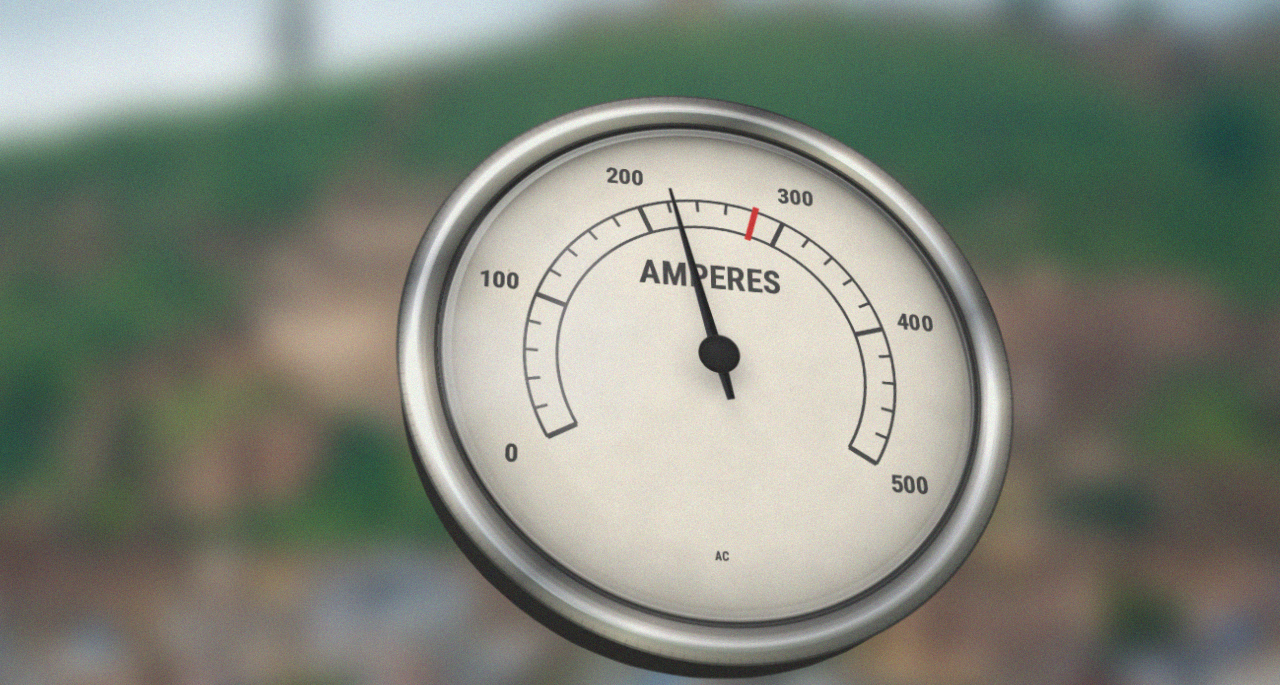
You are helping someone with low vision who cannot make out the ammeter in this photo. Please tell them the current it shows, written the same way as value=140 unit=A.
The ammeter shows value=220 unit=A
